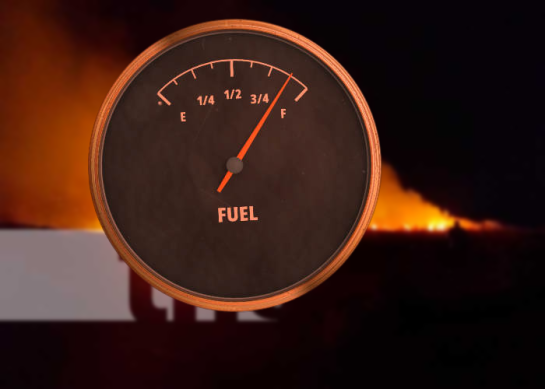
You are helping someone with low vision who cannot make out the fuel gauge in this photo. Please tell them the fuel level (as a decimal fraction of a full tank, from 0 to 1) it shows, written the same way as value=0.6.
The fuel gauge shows value=0.875
